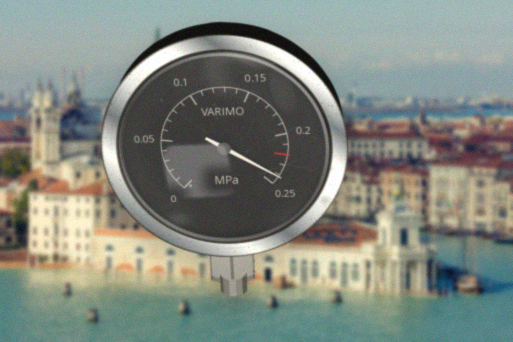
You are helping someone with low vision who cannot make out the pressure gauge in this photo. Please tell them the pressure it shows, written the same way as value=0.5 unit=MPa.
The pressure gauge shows value=0.24 unit=MPa
